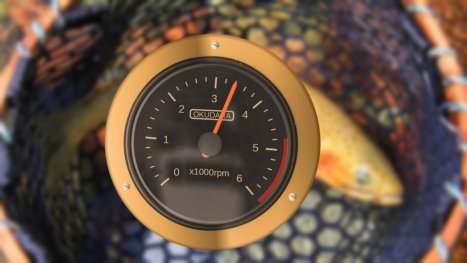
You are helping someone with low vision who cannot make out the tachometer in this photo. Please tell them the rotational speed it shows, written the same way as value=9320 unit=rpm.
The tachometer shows value=3400 unit=rpm
